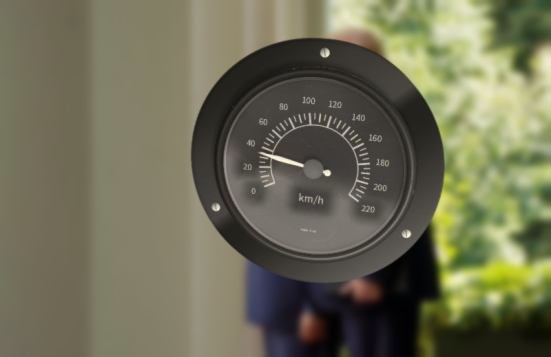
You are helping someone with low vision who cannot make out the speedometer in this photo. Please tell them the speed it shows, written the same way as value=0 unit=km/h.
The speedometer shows value=35 unit=km/h
